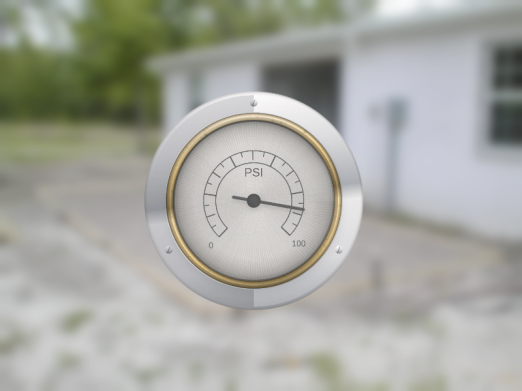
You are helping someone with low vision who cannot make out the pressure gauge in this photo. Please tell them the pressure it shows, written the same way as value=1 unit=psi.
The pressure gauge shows value=87.5 unit=psi
